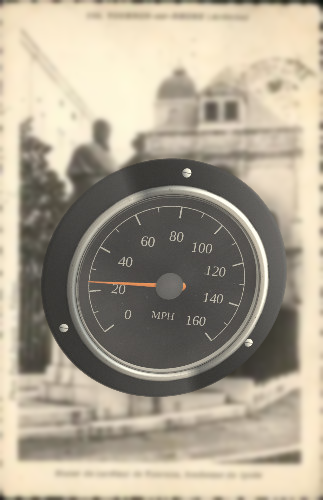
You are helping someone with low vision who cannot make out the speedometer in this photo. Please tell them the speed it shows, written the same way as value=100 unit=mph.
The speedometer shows value=25 unit=mph
